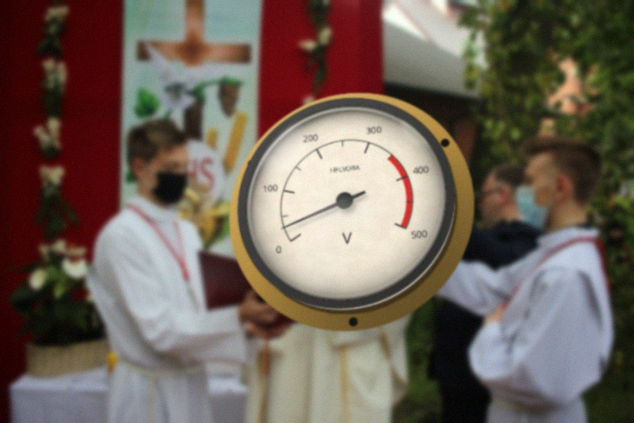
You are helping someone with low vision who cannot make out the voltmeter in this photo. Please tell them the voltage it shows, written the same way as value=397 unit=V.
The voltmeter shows value=25 unit=V
